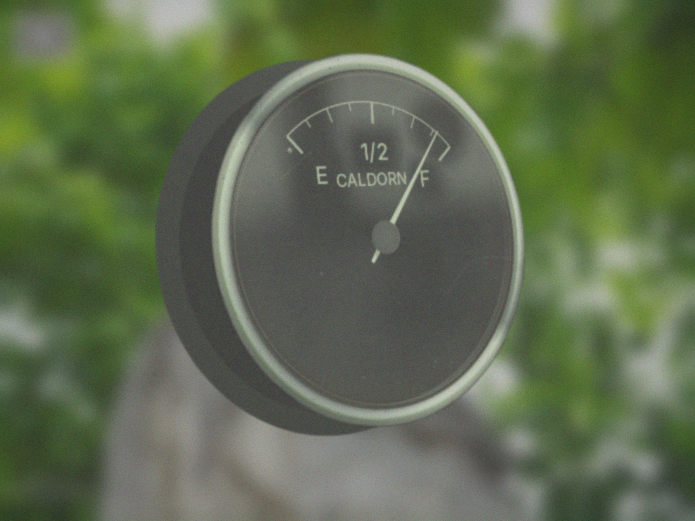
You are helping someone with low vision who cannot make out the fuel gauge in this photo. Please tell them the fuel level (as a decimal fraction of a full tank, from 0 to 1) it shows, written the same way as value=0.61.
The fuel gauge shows value=0.875
